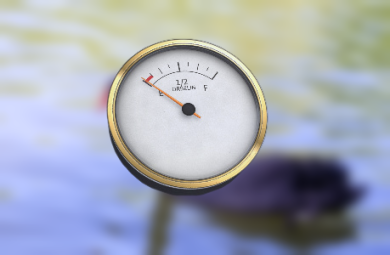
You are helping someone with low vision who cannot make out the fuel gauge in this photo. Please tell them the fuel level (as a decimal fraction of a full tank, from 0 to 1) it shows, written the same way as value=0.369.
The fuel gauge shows value=0
